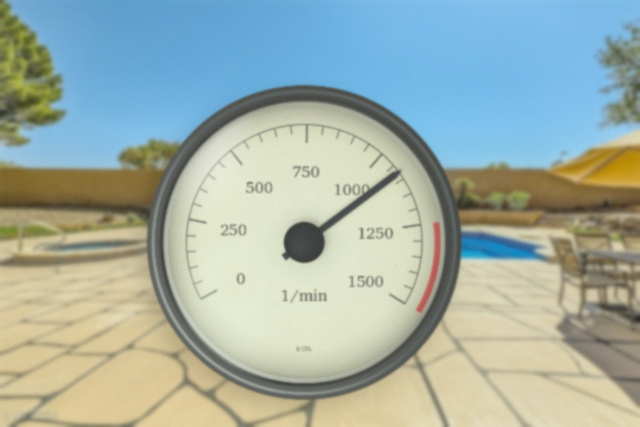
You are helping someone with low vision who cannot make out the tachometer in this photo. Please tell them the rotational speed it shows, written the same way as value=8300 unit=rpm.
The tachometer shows value=1075 unit=rpm
